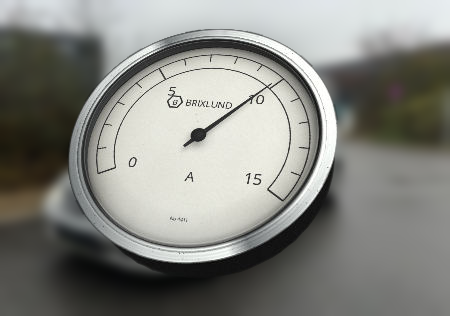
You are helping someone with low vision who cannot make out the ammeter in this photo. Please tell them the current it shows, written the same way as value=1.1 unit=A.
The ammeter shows value=10 unit=A
